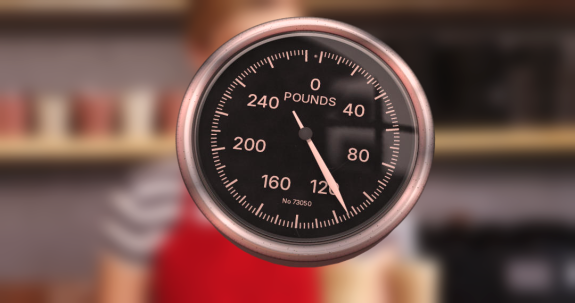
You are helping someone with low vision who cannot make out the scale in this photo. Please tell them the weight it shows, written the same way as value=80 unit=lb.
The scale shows value=114 unit=lb
